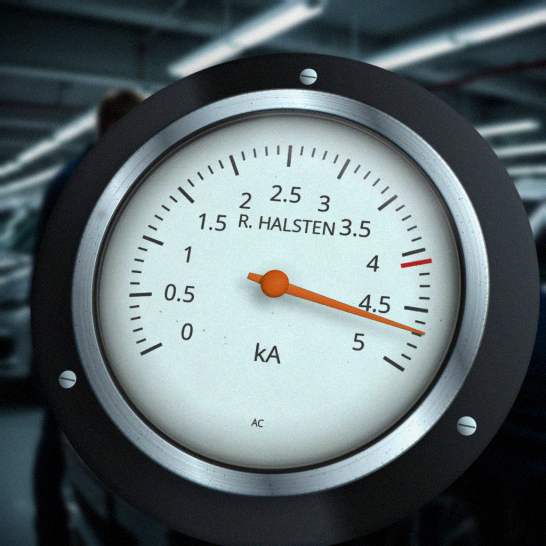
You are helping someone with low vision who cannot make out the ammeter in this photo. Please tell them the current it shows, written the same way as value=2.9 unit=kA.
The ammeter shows value=4.7 unit=kA
